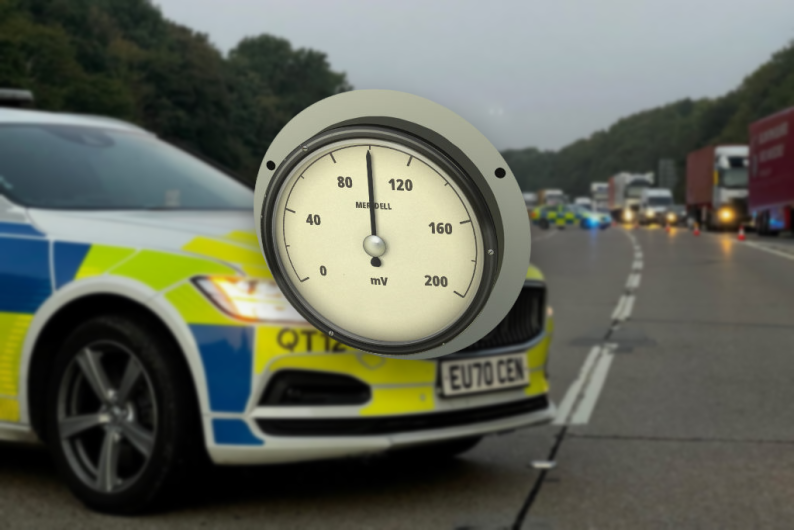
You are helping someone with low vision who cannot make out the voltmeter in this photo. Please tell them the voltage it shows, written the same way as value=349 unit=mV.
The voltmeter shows value=100 unit=mV
